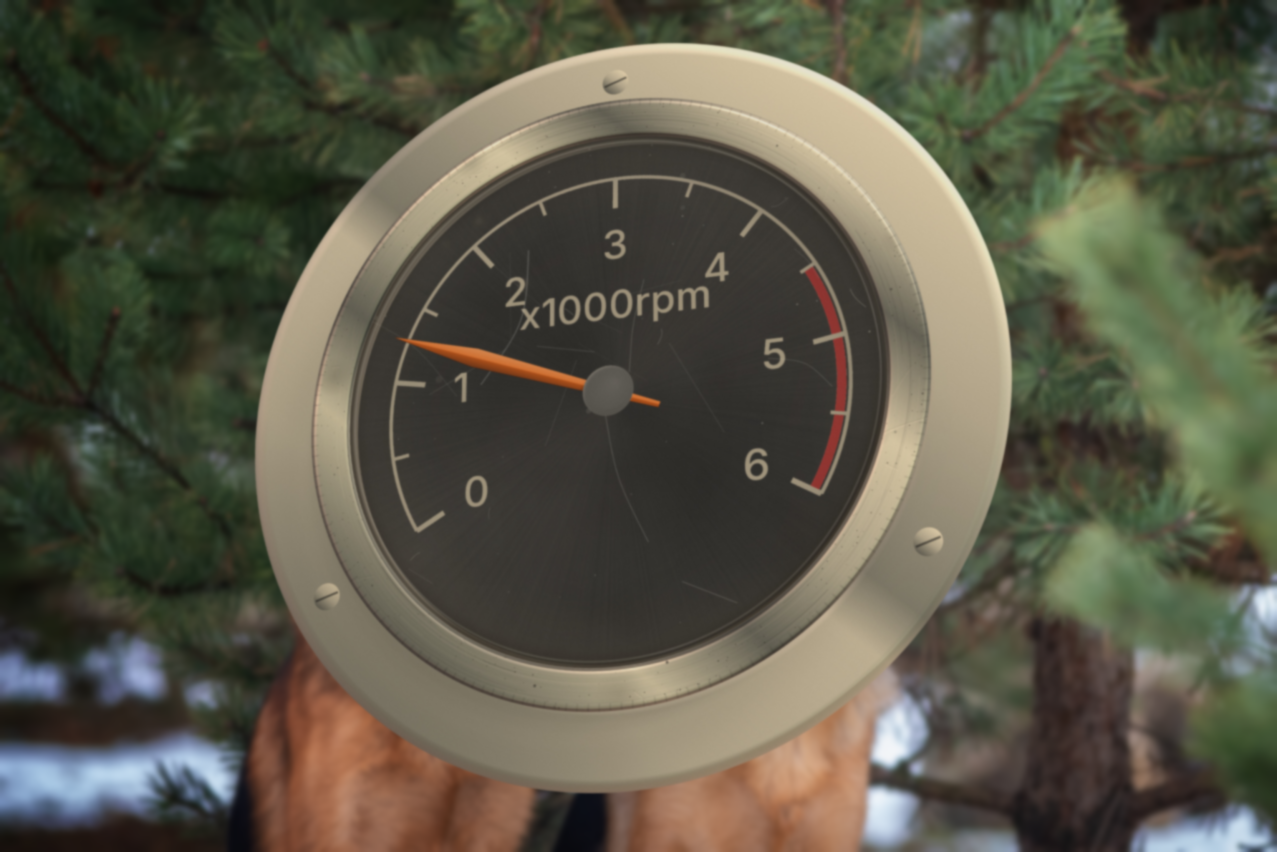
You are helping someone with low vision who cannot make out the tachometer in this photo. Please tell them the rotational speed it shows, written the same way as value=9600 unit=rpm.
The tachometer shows value=1250 unit=rpm
